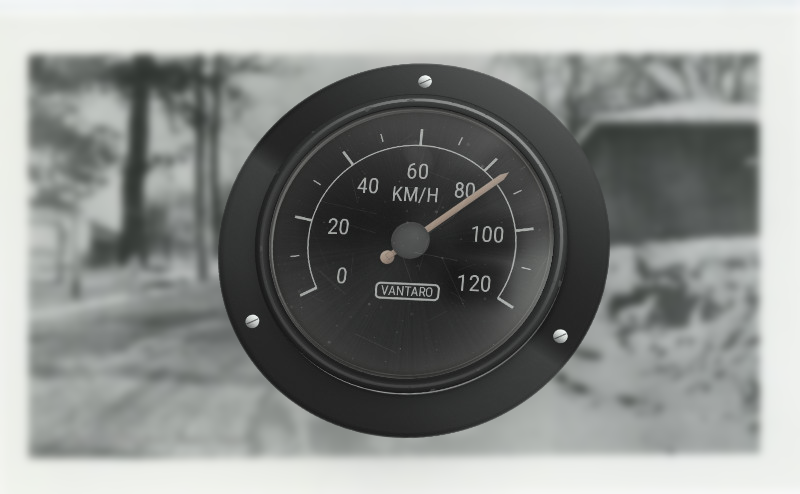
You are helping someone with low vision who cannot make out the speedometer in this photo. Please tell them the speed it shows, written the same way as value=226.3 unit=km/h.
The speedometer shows value=85 unit=km/h
